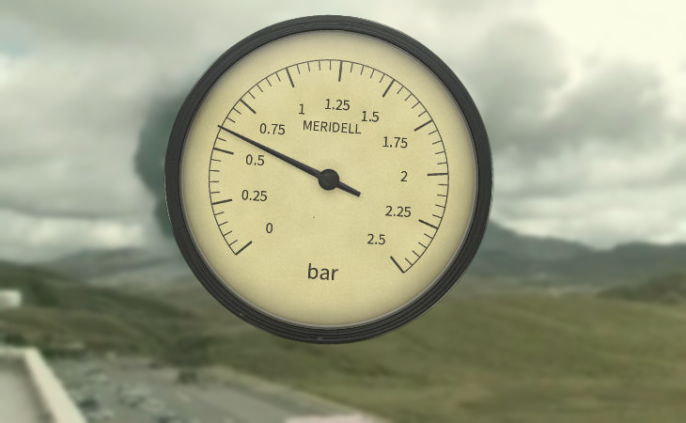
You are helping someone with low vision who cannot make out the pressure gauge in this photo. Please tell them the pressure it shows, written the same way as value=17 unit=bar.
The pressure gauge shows value=0.6 unit=bar
